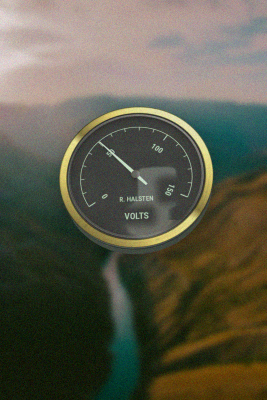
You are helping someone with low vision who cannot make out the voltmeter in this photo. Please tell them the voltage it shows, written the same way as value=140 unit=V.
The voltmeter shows value=50 unit=V
